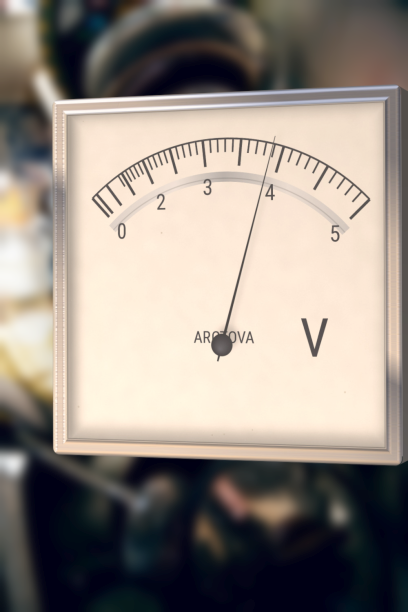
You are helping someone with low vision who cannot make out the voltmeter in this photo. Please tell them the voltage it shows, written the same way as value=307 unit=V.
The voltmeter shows value=3.9 unit=V
